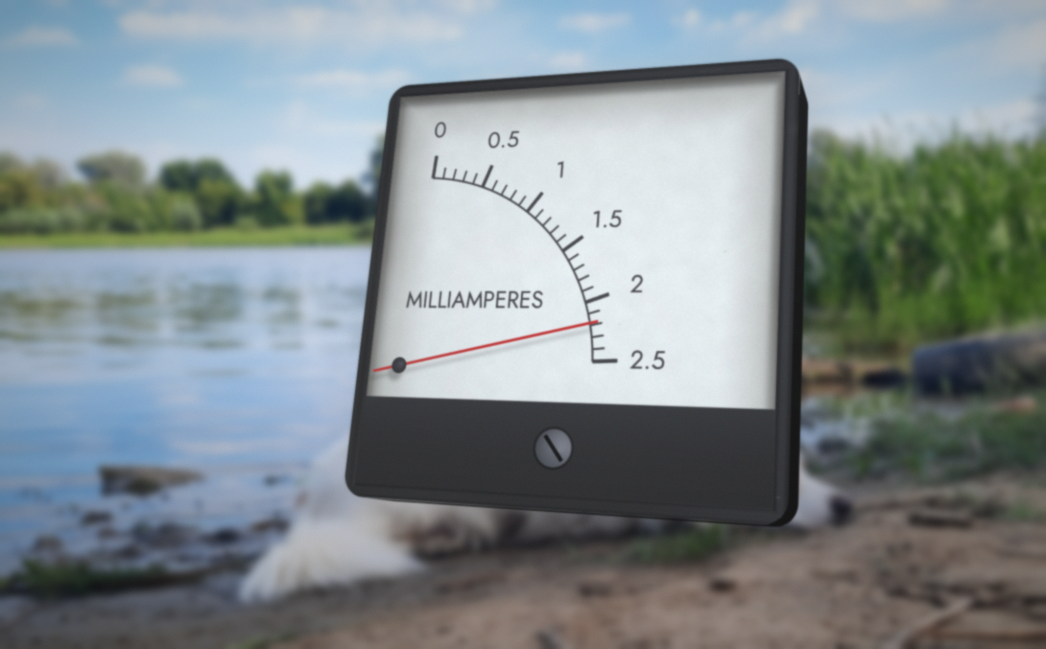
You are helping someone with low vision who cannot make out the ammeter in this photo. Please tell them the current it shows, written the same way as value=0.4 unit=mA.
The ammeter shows value=2.2 unit=mA
